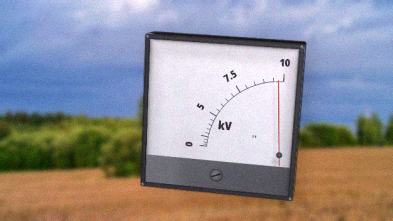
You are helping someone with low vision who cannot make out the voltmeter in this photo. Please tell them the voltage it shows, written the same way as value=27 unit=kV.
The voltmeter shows value=9.75 unit=kV
